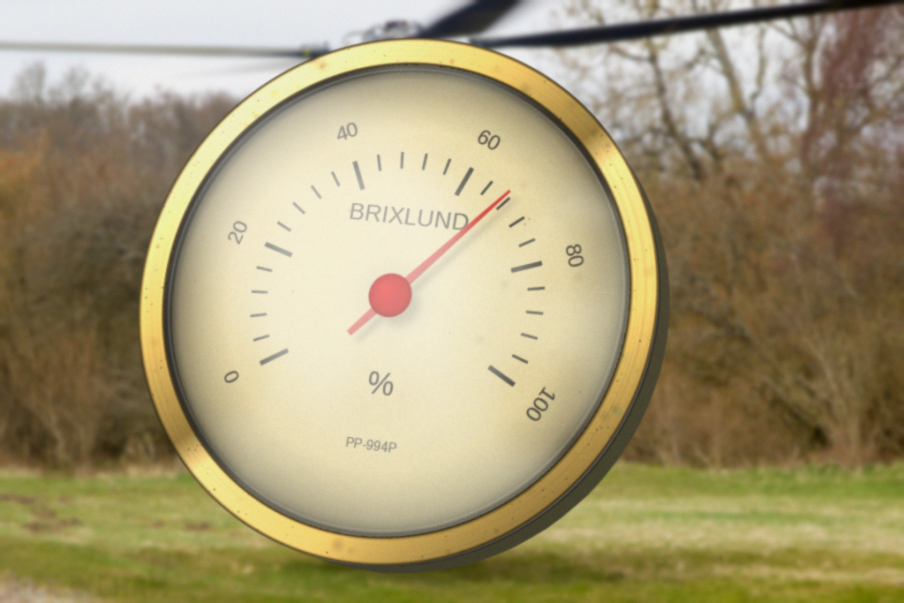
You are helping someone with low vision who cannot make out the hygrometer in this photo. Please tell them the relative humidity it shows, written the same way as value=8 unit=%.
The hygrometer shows value=68 unit=%
